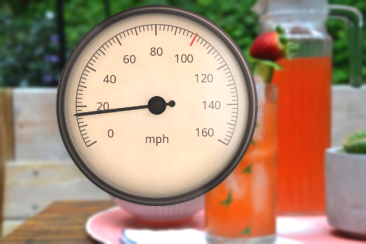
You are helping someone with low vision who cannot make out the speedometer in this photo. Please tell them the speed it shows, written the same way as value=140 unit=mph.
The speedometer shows value=16 unit=mph
